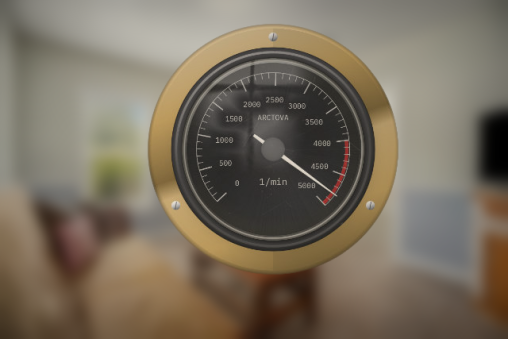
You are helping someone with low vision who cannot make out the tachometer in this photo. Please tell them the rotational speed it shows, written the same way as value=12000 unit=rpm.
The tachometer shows value=4800 unit=rpm
